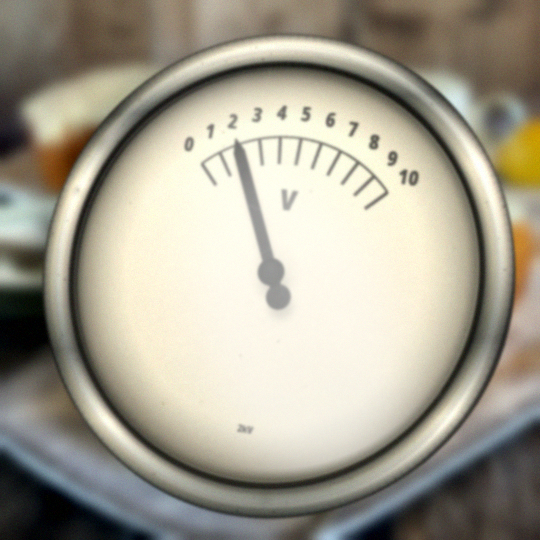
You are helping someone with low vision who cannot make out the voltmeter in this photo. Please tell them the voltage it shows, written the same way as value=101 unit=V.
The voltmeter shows value=2 unit=V
